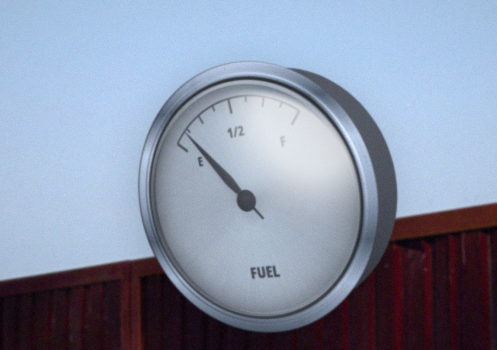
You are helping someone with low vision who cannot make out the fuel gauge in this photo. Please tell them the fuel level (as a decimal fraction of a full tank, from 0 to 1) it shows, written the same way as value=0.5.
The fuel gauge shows value=0.125
